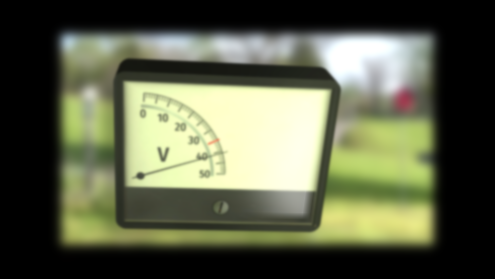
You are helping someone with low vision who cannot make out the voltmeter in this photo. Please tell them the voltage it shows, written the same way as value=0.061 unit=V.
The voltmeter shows value=40 unit=V
